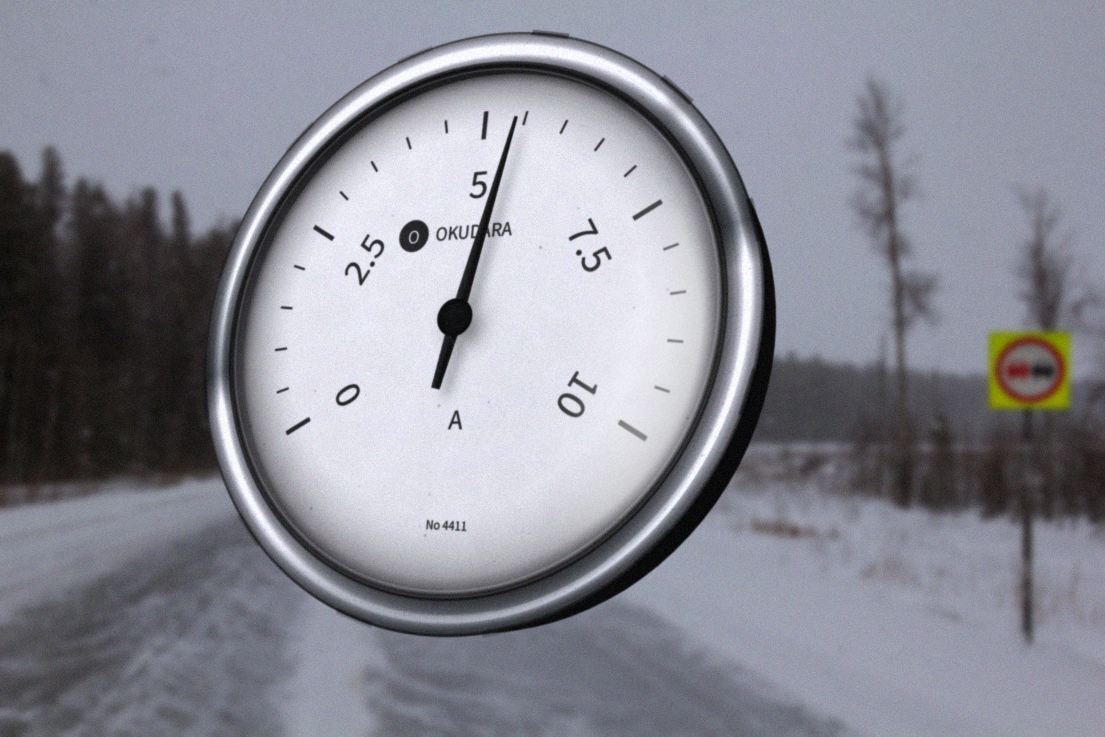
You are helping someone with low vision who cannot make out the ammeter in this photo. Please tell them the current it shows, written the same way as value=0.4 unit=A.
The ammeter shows value=5.5 unit=A
